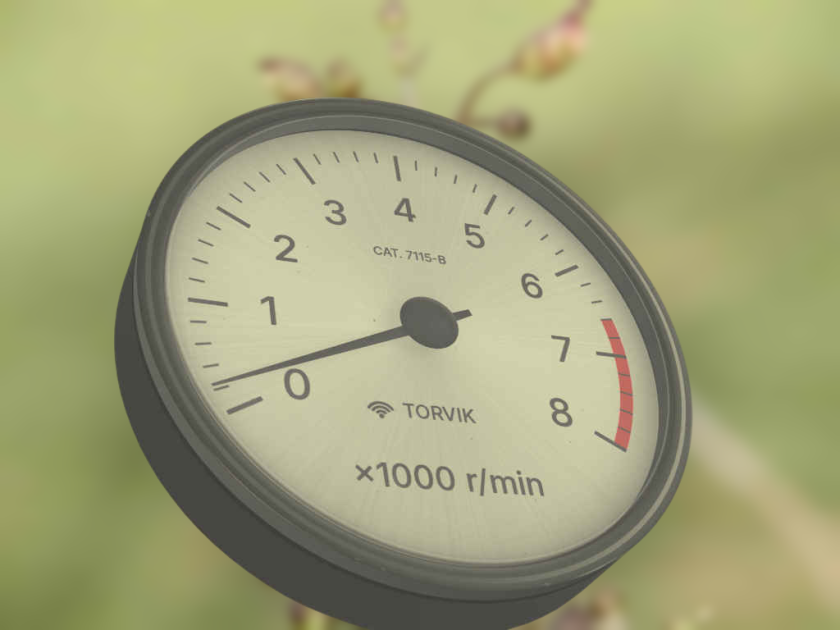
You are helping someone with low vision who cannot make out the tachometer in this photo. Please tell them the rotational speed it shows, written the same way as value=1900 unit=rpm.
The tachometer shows value=200 unit=rpm
